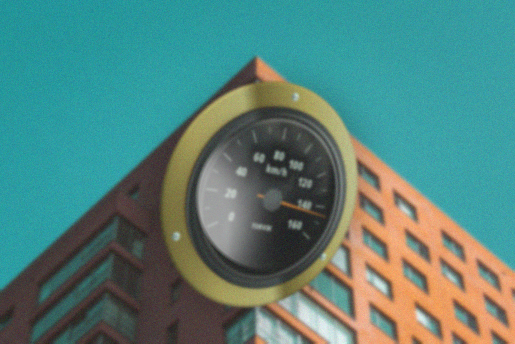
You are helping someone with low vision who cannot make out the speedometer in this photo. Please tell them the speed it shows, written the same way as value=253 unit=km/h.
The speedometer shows value=145 unit=km/h
